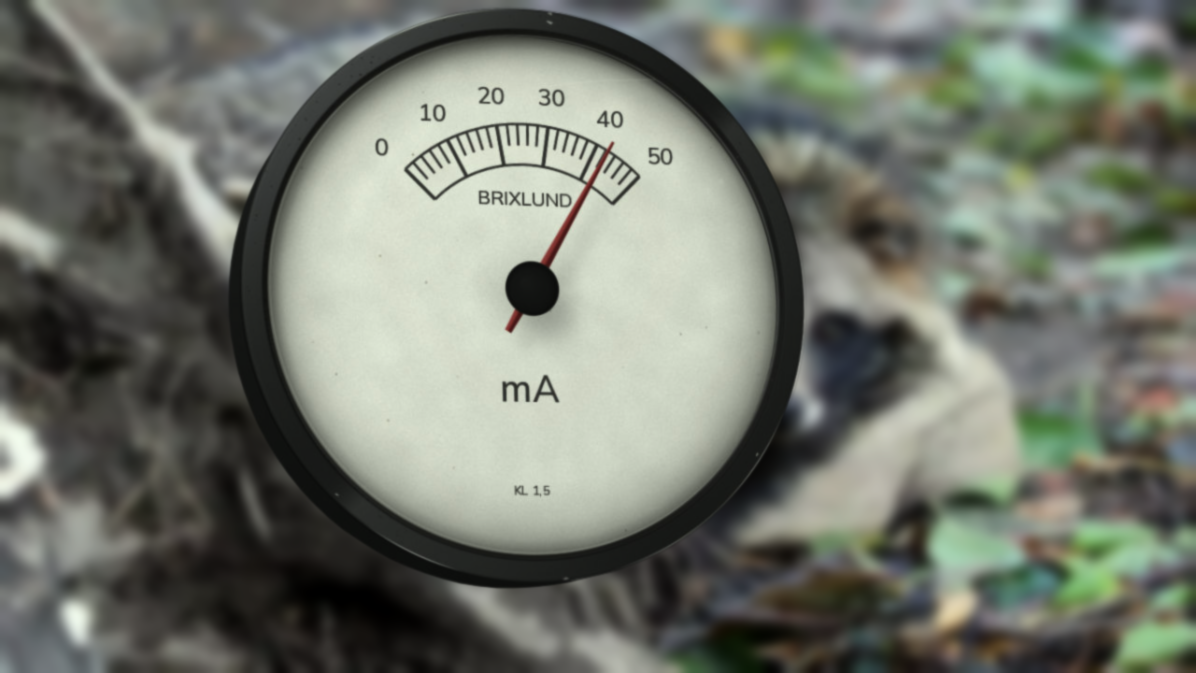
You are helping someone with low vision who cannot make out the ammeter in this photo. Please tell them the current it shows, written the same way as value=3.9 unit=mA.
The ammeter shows value=42 unit=mA
